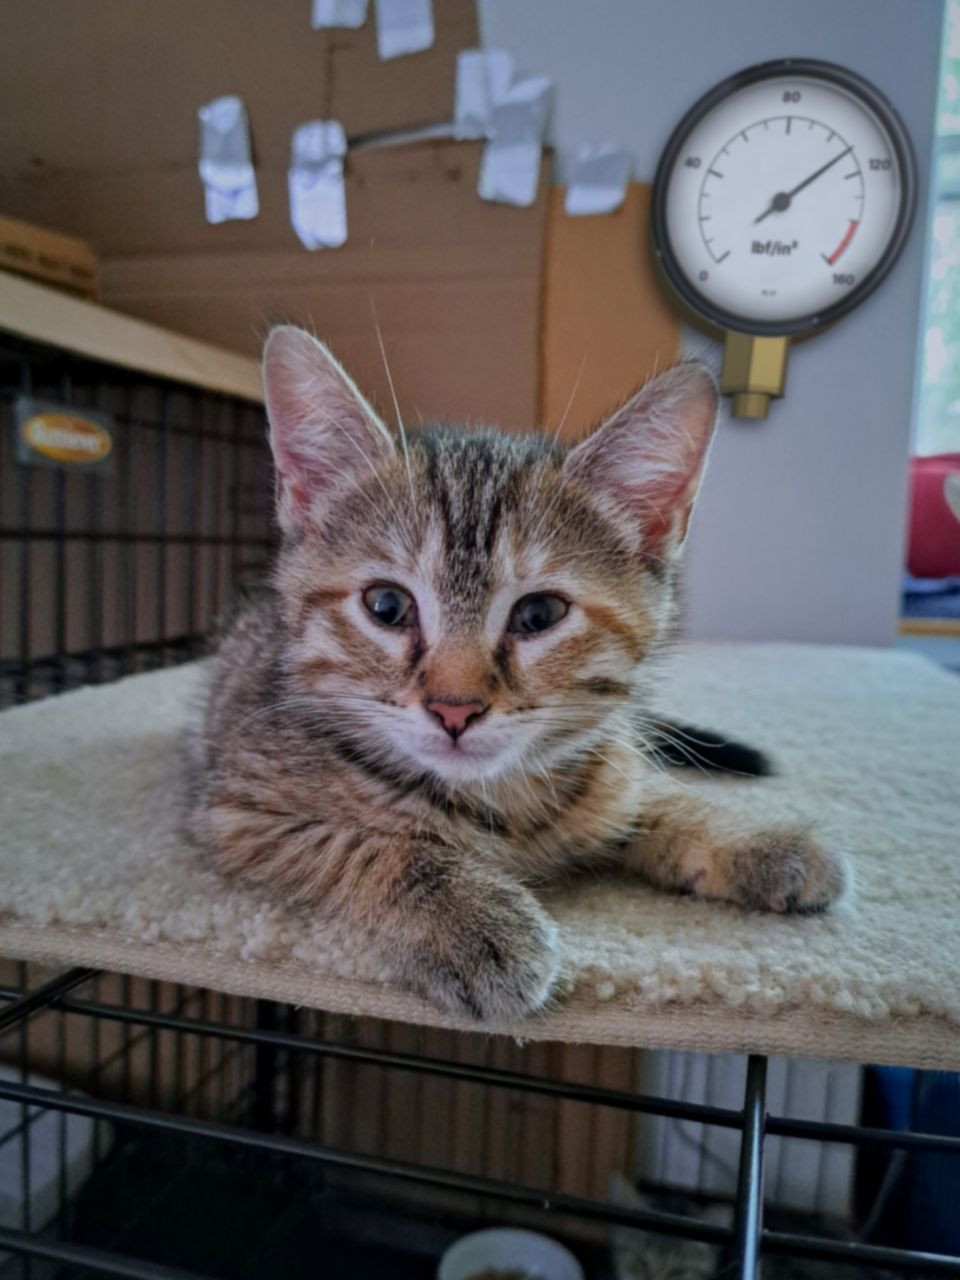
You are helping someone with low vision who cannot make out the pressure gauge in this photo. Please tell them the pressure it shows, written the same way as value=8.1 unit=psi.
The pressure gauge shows value=110 unit=psi
